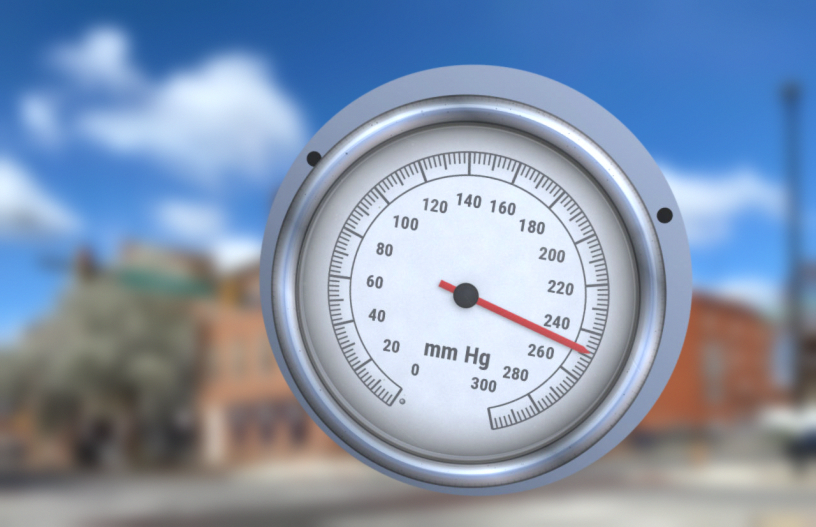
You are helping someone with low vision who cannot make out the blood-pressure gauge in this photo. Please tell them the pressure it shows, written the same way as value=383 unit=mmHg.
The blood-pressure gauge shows value=248 unit=mmHg
